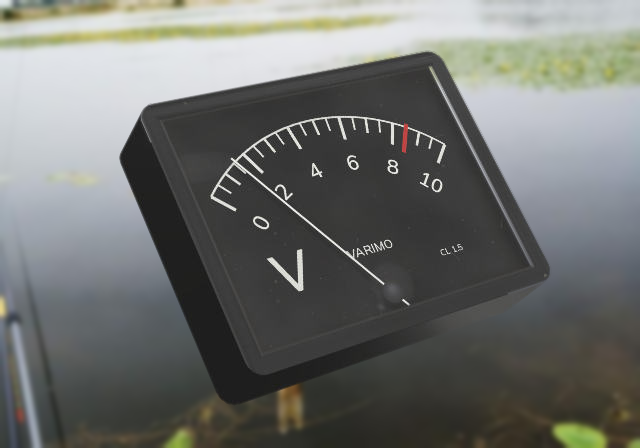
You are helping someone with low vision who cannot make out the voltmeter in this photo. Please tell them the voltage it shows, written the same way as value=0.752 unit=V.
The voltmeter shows value=1.5 unit=V
